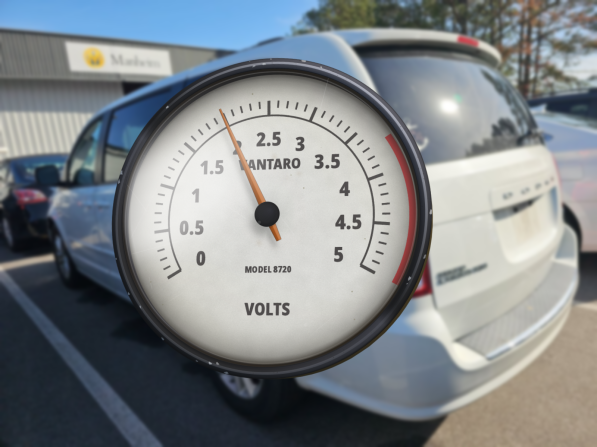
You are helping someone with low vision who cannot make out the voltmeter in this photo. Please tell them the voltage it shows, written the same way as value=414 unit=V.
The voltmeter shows value=2 unit=V
